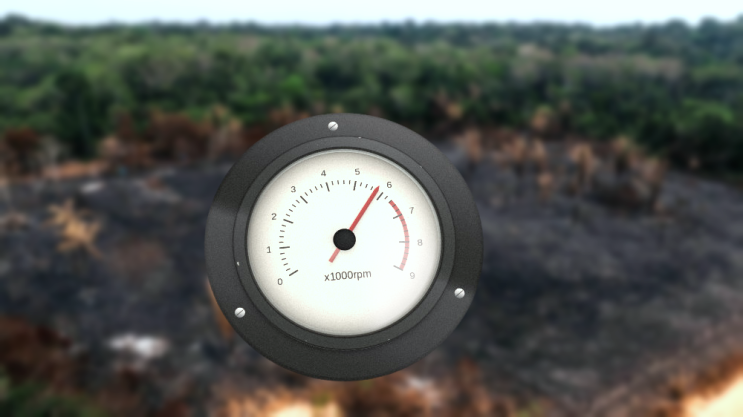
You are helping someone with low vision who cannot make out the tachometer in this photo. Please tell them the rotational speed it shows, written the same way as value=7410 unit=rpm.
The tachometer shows value=5800 unit=rpm
